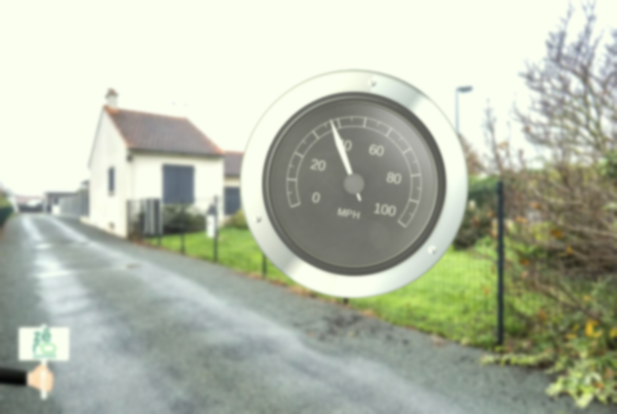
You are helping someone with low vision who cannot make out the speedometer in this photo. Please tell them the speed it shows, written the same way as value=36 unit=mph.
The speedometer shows value=37.5 unit=mph
